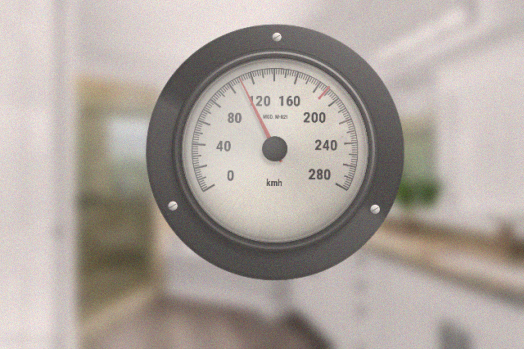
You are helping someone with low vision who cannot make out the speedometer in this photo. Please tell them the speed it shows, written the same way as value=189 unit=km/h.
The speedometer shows value=110 unit=km/h
